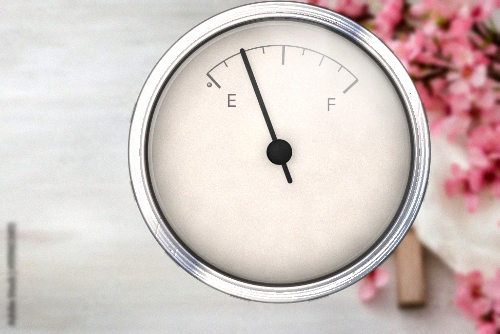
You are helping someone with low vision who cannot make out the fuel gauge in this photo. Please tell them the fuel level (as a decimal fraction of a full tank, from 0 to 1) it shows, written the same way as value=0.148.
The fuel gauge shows value=0.25
